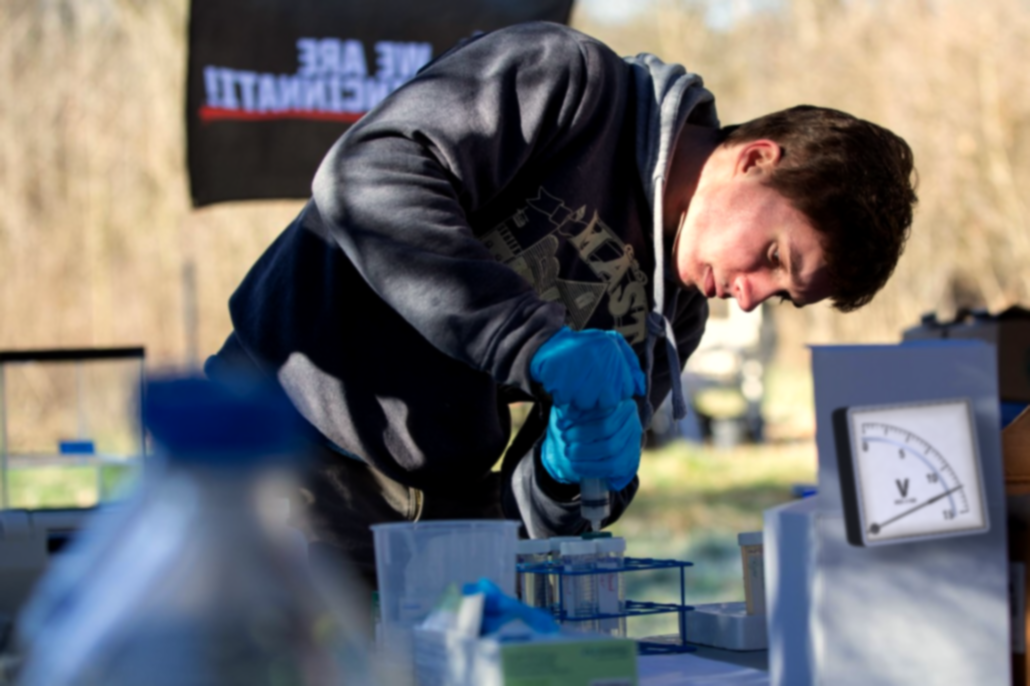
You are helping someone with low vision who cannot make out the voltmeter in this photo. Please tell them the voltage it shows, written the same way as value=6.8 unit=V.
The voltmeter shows value=12.5 unit=V
